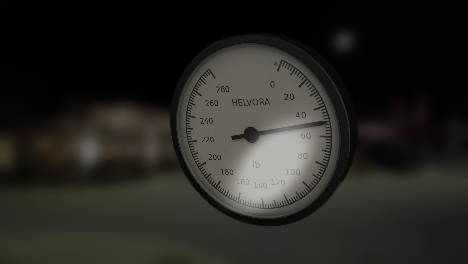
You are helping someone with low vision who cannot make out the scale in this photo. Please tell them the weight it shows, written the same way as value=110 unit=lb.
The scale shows value=50 unit=lb
